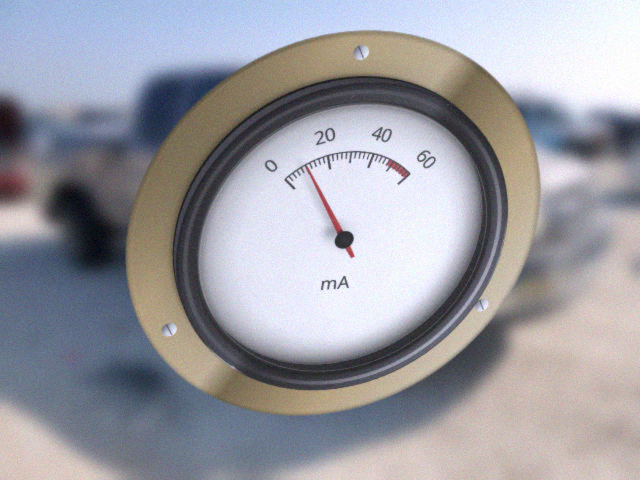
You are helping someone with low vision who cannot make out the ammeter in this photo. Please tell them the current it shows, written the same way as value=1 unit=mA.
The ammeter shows value=10 unit=mA
